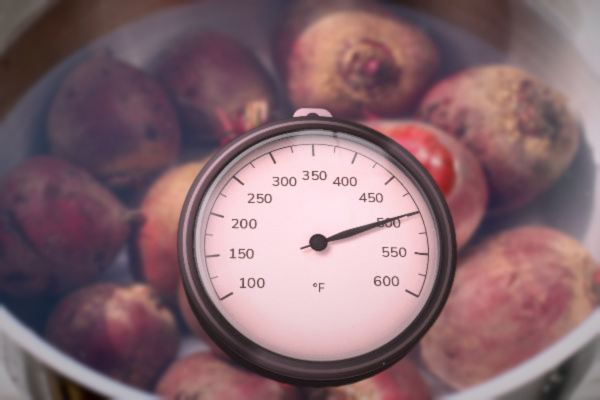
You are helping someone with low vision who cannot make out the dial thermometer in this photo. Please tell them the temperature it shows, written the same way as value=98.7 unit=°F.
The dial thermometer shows value=500 unit=°F
